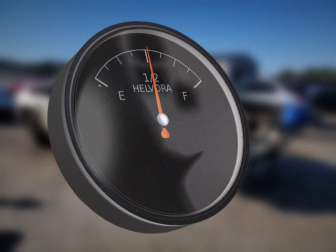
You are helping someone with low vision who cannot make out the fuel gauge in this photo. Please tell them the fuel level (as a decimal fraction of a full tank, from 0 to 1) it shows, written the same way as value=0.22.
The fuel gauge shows value=0.5
